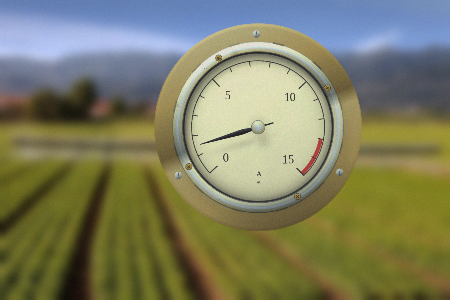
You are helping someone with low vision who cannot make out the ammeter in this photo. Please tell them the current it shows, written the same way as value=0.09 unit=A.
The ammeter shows value=1.5 unit=A
